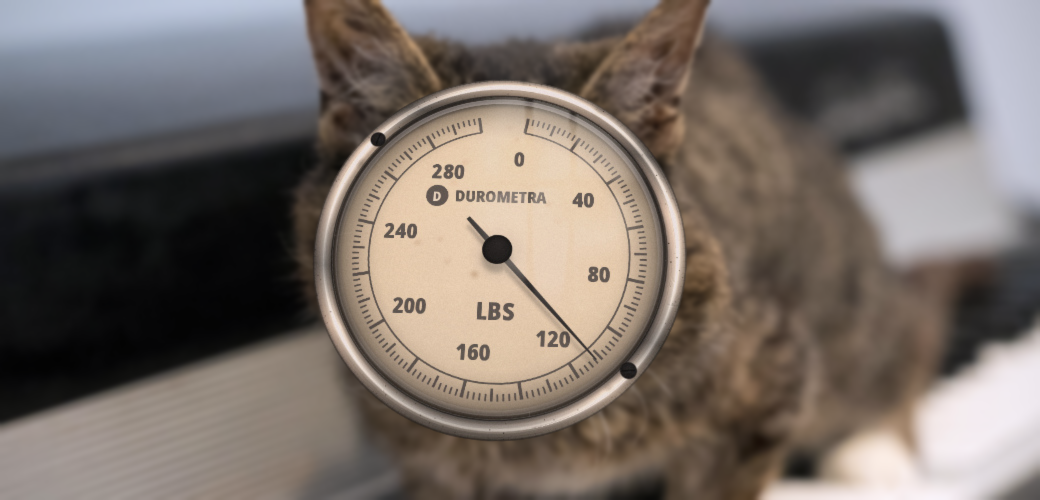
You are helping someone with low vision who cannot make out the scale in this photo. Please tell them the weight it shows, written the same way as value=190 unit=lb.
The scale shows value=112 unit=lb
